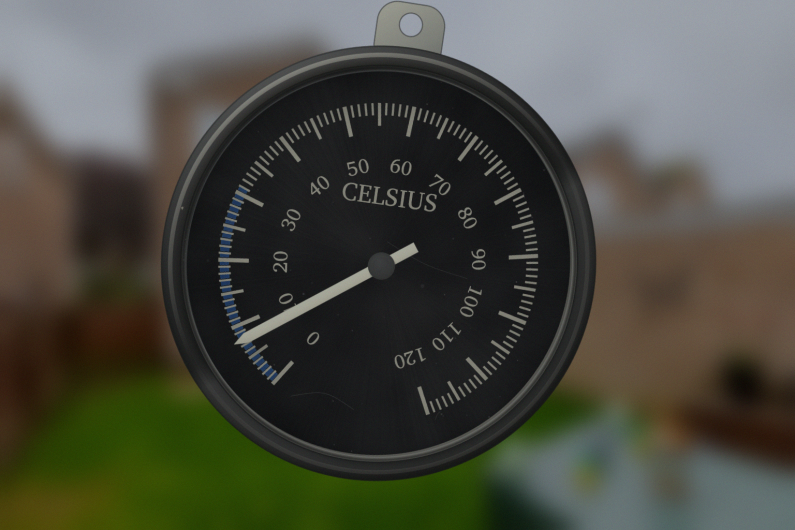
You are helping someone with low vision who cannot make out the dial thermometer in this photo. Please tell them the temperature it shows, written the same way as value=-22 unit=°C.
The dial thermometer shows value=8 unit=°C
